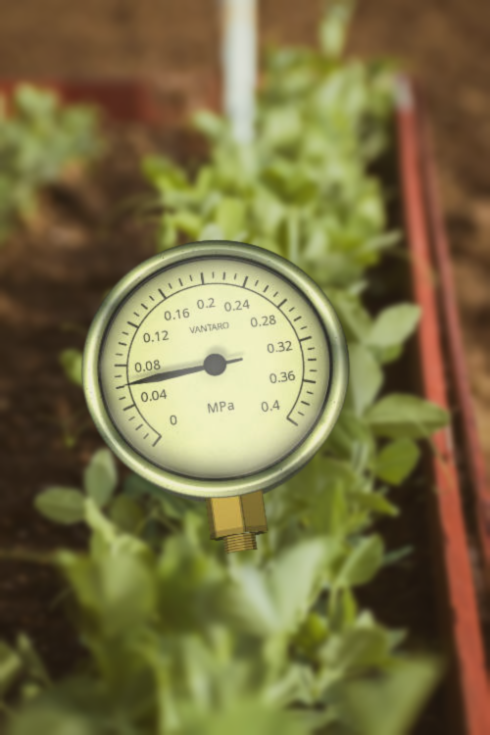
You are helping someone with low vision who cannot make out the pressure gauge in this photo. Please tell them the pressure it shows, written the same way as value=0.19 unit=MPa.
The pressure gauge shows value=0.06 unit=MPa
